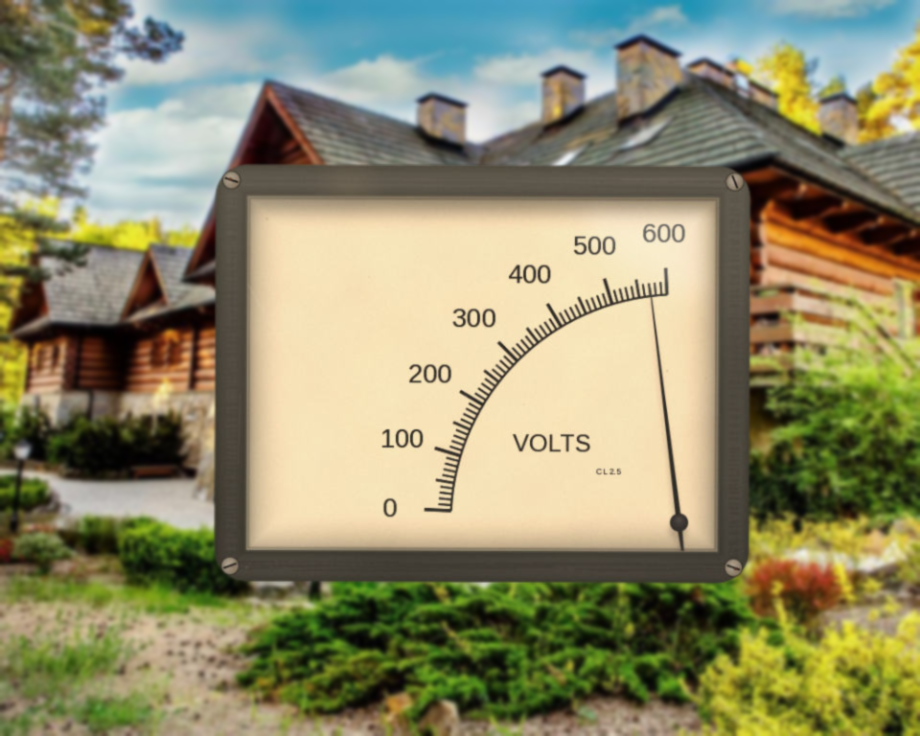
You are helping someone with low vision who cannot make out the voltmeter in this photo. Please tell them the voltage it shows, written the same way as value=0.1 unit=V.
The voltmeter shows value=570 unit=V
